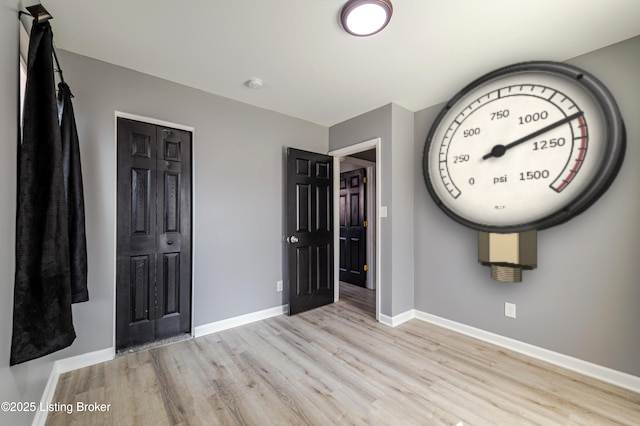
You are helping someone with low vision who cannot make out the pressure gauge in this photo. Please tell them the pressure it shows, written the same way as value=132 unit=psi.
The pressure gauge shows value=1150 unit=psi
